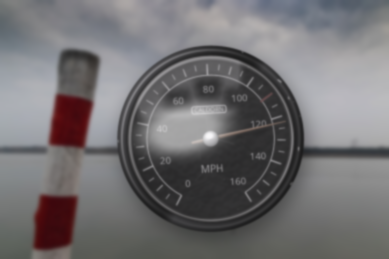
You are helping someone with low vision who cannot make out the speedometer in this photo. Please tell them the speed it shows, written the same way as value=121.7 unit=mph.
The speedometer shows value=122.5 unit=mph
